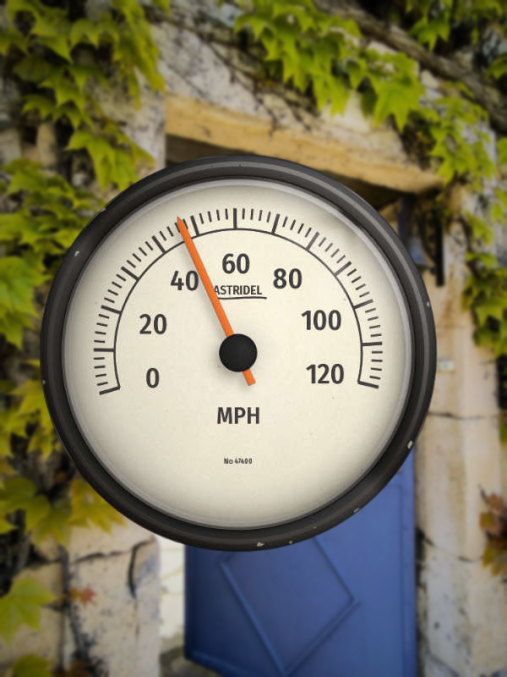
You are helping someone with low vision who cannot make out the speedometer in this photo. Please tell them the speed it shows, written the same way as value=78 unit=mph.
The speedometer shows value=47 unit=mph
